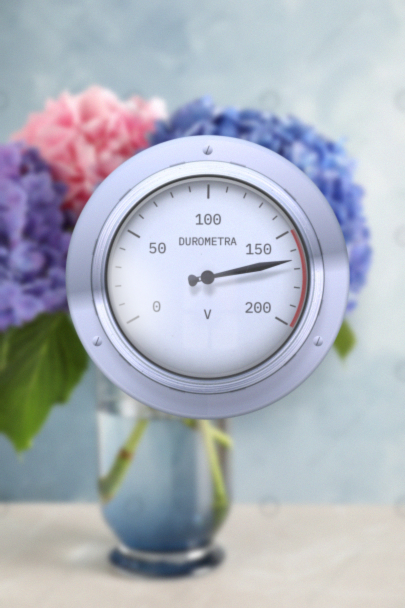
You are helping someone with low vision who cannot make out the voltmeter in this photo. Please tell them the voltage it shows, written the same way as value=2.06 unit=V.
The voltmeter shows value=165 unit=V
